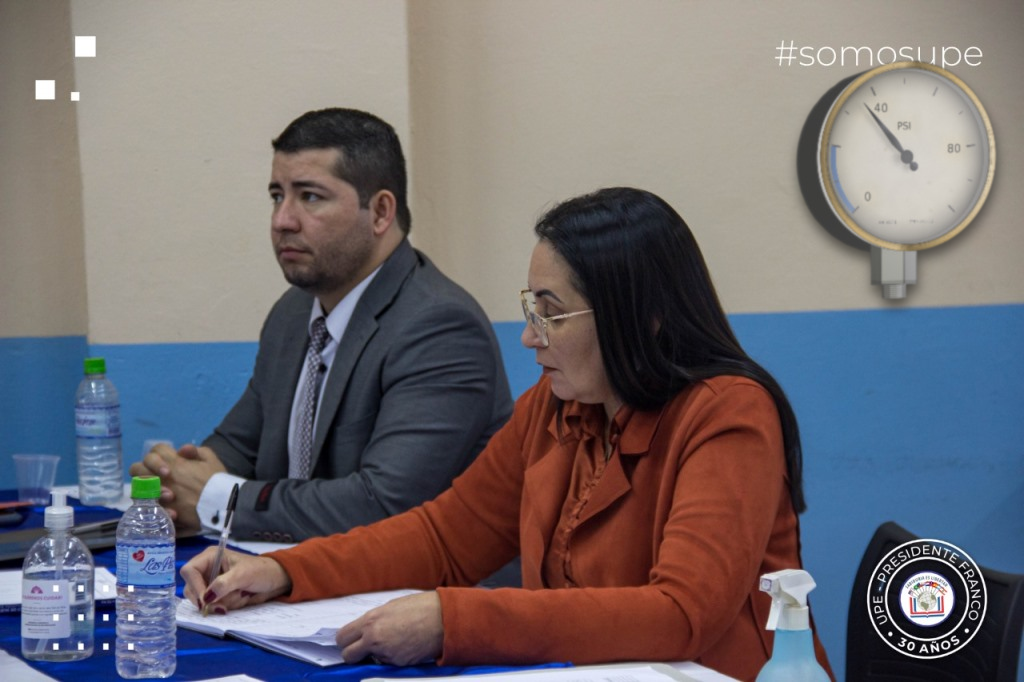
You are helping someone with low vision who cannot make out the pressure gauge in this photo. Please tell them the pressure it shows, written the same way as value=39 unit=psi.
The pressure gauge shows value=35 unit=psi
